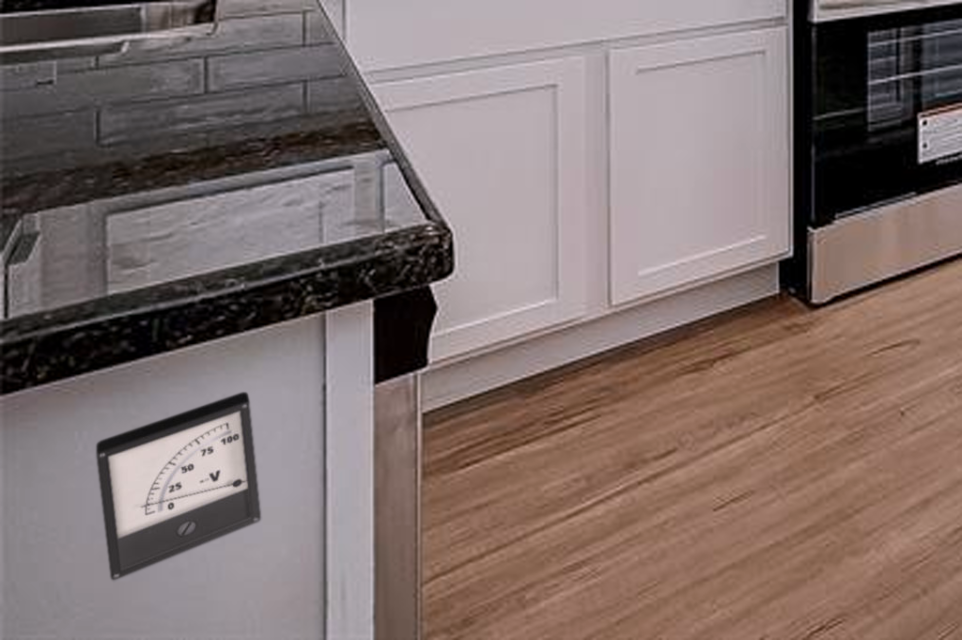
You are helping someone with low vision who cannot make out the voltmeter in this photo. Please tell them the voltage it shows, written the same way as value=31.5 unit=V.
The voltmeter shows value=10 unit=V
